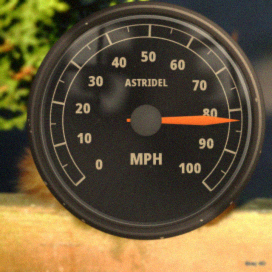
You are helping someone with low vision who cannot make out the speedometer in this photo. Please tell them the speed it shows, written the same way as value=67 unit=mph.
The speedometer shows value=82.5 unit=mph
